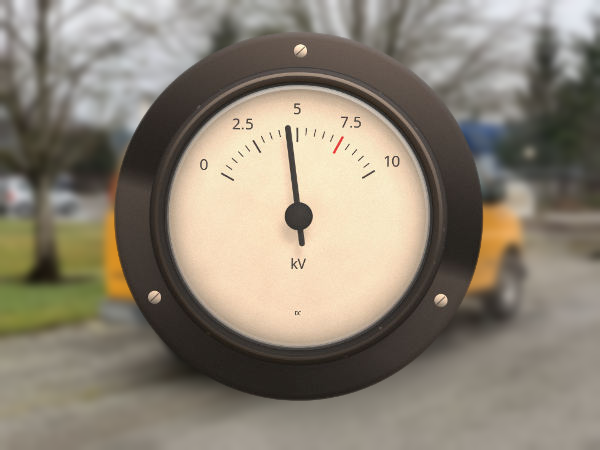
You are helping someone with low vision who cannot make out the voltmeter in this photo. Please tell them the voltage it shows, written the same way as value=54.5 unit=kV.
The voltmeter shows value=4.5 unit=kV
